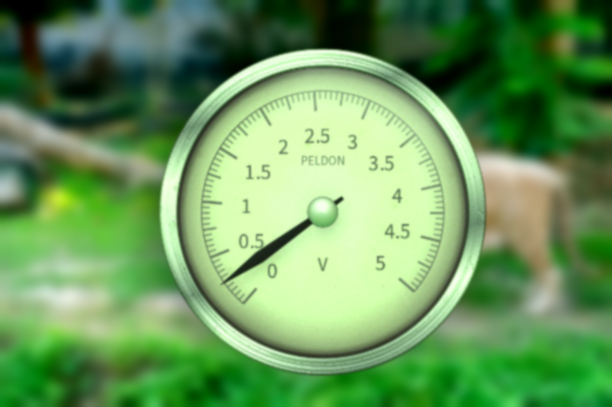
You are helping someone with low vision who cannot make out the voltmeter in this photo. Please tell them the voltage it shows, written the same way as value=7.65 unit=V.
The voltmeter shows value=0.25 unit=V
